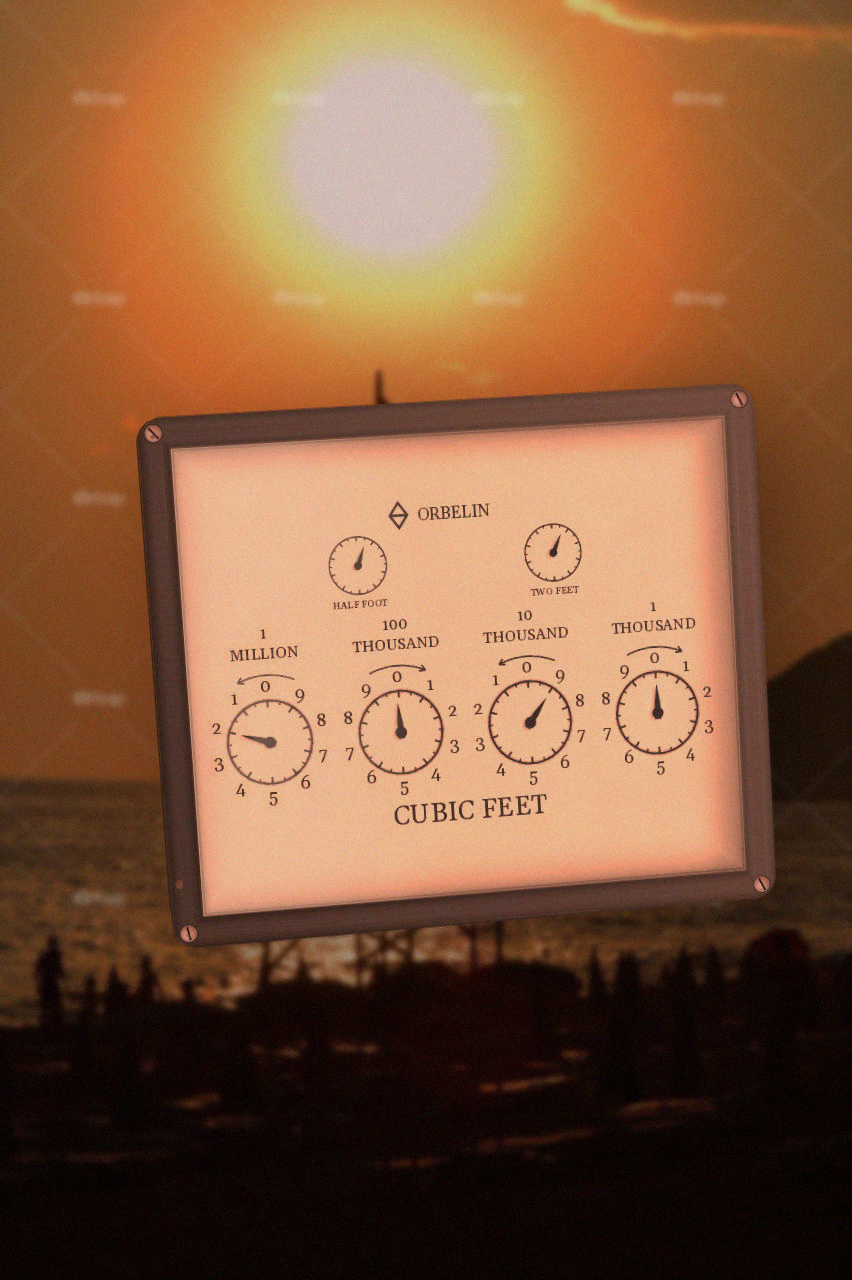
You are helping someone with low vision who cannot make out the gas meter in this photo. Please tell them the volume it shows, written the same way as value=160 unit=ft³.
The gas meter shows value=199000 unit=ft³
